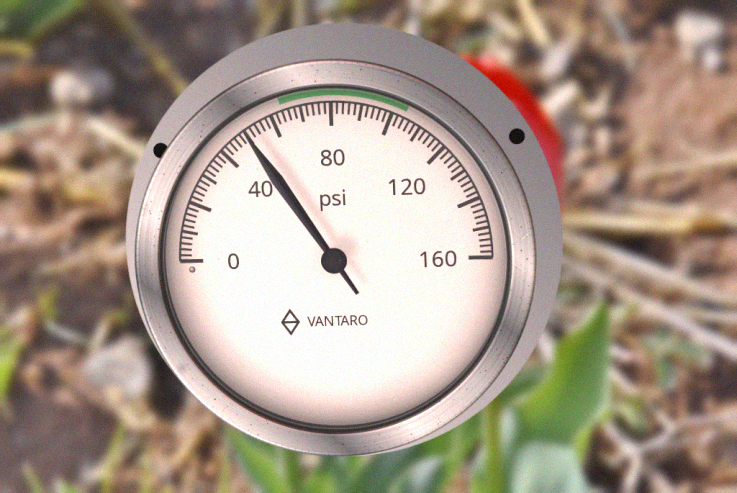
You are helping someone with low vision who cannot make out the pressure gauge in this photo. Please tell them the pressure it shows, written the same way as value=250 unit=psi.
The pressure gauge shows value=50 unit=psi
